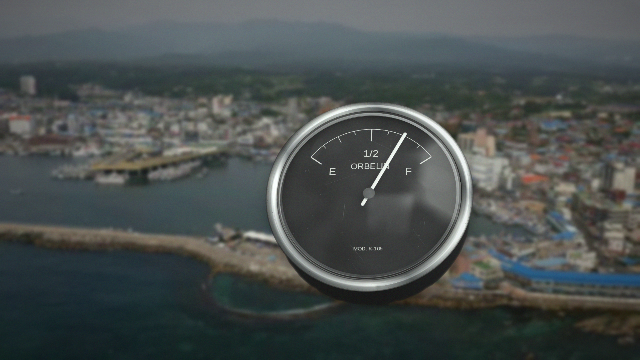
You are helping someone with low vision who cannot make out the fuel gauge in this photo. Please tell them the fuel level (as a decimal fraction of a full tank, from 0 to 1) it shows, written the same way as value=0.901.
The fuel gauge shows value=0.75
